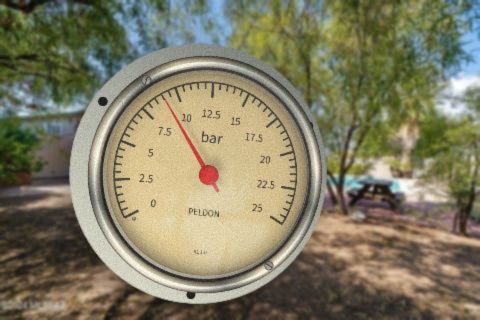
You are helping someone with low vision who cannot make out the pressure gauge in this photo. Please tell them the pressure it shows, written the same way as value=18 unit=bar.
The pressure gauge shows value=9 unit=bar
